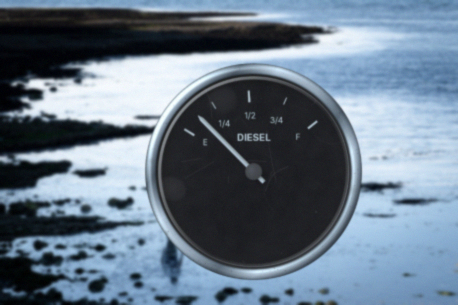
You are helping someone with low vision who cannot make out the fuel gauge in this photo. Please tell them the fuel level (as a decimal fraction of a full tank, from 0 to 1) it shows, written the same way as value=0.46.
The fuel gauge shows value=0.125
